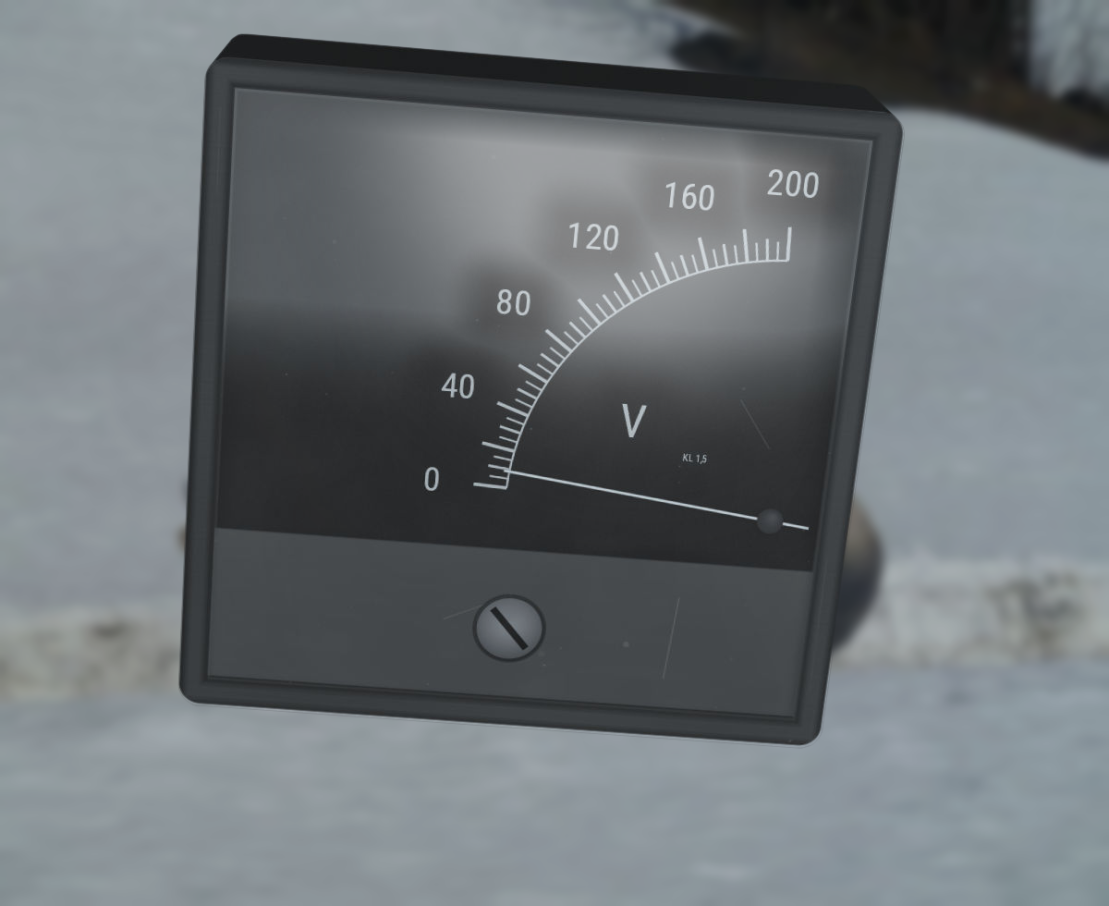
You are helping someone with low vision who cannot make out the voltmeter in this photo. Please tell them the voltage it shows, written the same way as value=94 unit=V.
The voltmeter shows value=10 unit=V
